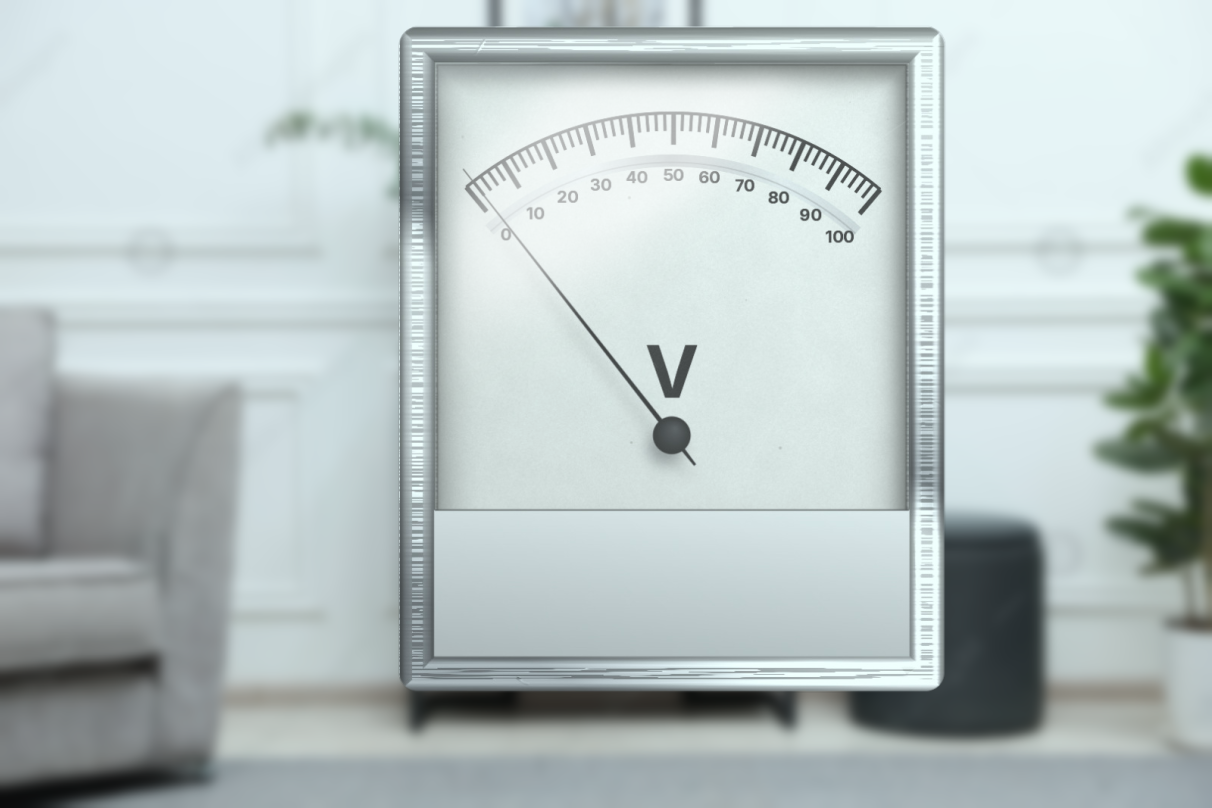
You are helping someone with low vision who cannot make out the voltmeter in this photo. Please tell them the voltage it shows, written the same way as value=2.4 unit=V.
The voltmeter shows value=2 unit=V
